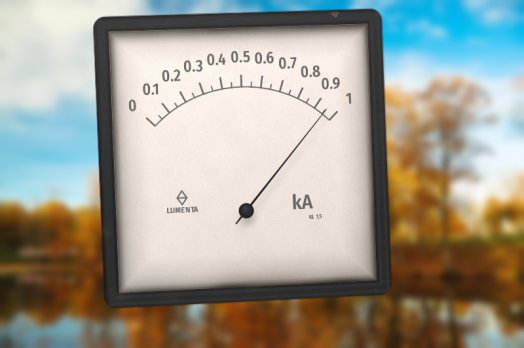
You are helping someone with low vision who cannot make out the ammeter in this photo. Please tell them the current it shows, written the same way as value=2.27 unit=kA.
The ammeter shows value=0.95 unit=kA
